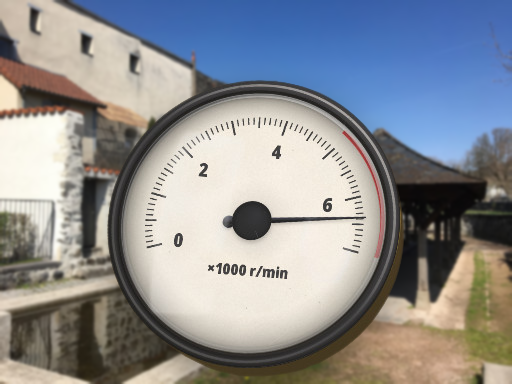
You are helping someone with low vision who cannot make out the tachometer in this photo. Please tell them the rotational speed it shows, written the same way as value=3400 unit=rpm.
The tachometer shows value=6400 unit=rpm
